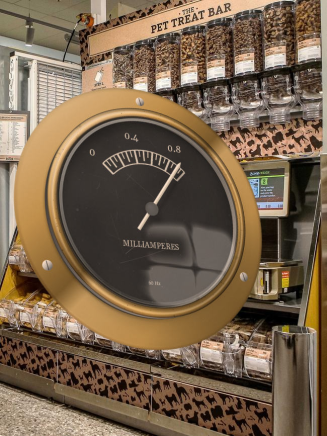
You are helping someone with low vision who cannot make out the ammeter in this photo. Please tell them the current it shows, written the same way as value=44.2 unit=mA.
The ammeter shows value=0.9 unit=mA
